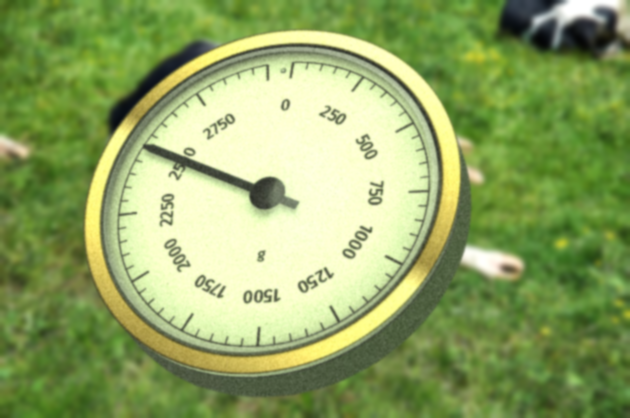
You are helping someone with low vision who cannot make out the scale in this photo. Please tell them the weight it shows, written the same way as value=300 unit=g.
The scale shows value=2500 unit=g
